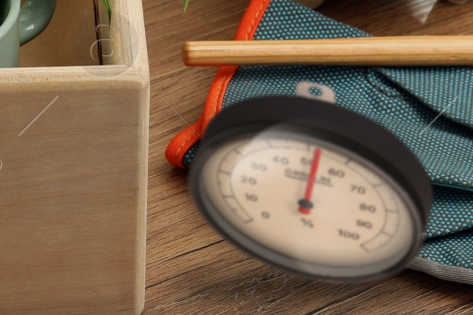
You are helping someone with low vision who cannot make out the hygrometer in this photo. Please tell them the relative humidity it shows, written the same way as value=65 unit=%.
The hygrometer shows value=52.5 unit=%
